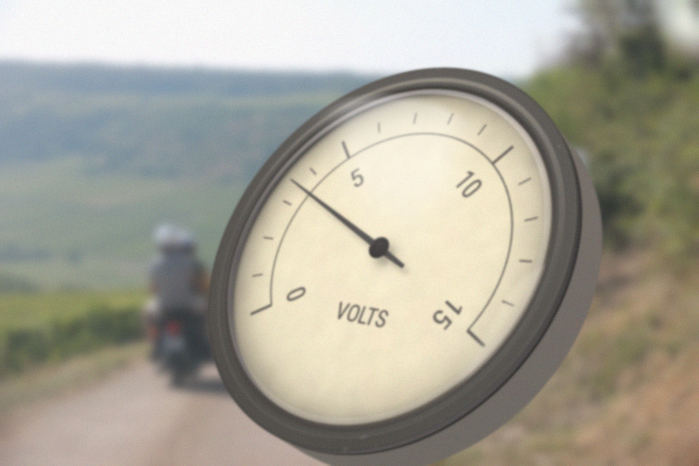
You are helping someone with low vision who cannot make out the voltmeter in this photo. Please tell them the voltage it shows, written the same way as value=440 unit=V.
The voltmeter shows value=3.5 unit=V
